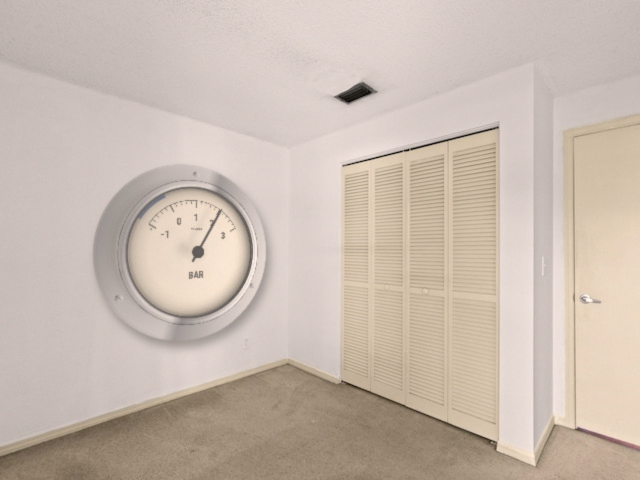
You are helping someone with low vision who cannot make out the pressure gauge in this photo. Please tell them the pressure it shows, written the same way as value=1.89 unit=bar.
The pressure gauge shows value=2 unit=bar
